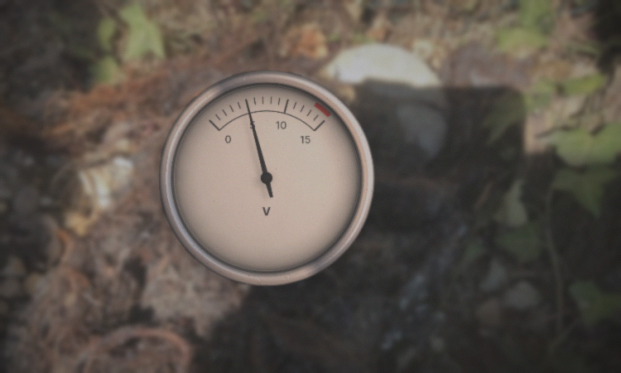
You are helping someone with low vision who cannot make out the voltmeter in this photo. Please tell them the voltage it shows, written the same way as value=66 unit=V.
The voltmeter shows value=5 unit=V
